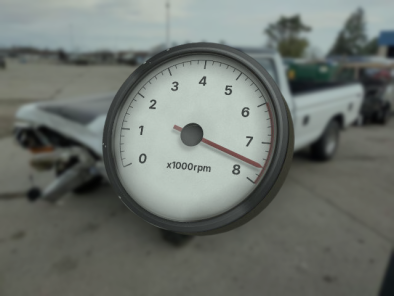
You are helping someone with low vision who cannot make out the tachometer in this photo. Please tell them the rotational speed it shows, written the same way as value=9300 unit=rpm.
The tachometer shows value=7600 unit=rpm
